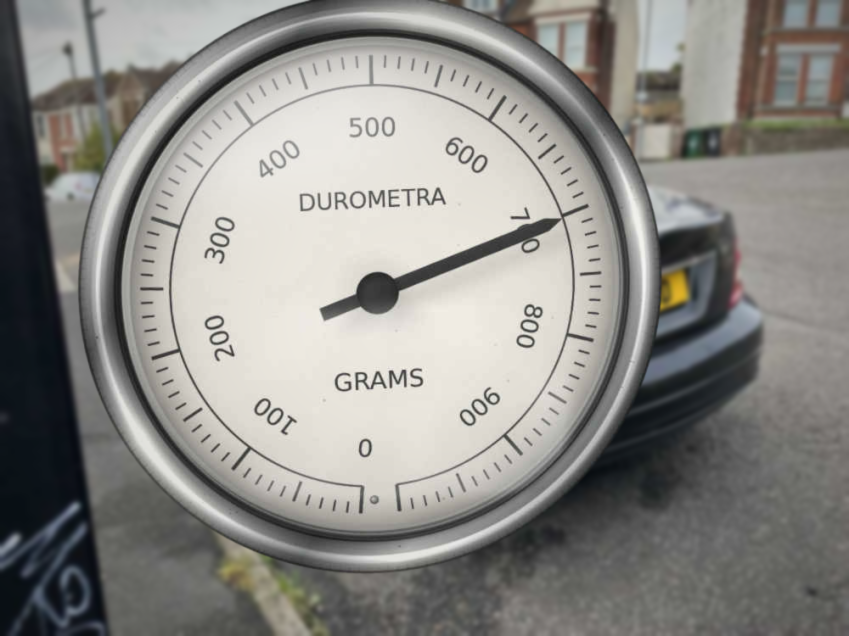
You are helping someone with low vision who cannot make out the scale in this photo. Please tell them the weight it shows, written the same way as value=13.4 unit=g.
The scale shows value=700 unit=g
